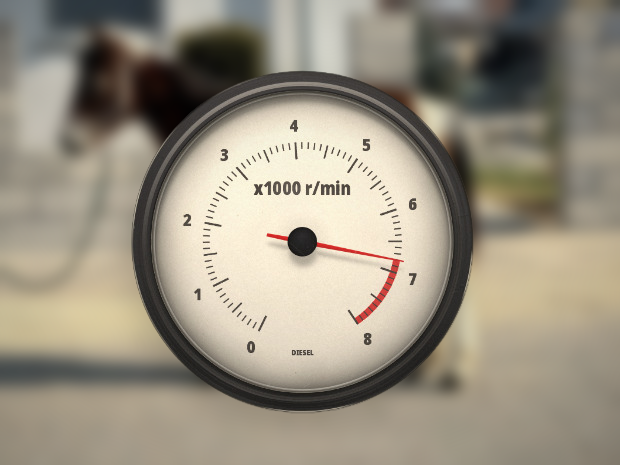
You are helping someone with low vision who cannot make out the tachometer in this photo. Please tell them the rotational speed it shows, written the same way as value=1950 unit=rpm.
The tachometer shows value=6800 unit=rpm
